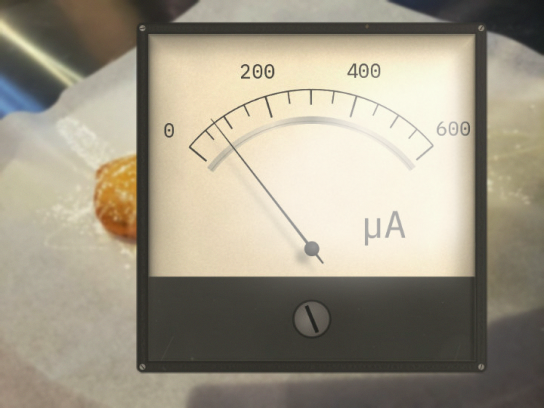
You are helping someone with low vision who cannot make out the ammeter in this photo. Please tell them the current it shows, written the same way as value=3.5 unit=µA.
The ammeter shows value=75 unit=µA
